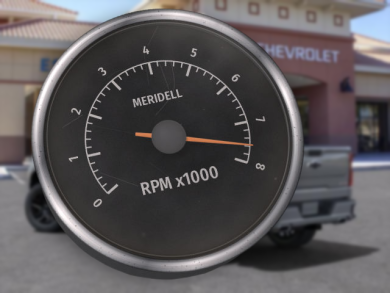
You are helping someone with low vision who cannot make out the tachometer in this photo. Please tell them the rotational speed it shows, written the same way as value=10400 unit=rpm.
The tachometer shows value=7600 unit=rpm
